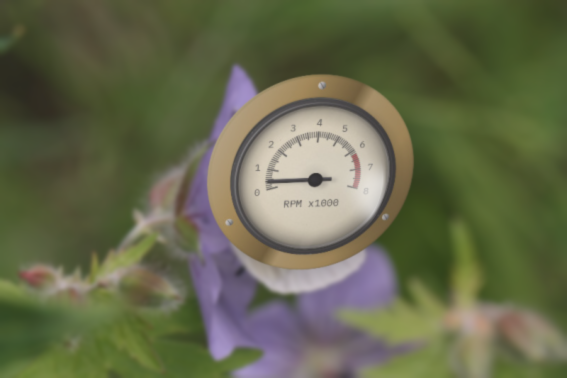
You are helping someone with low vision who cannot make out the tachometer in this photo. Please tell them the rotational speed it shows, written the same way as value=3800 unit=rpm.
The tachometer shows value=500 unit=rpm
